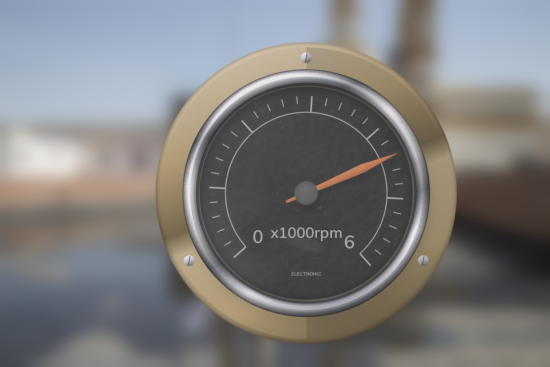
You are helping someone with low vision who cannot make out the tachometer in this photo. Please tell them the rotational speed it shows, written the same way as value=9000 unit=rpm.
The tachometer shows value=4400 unit=rpm
